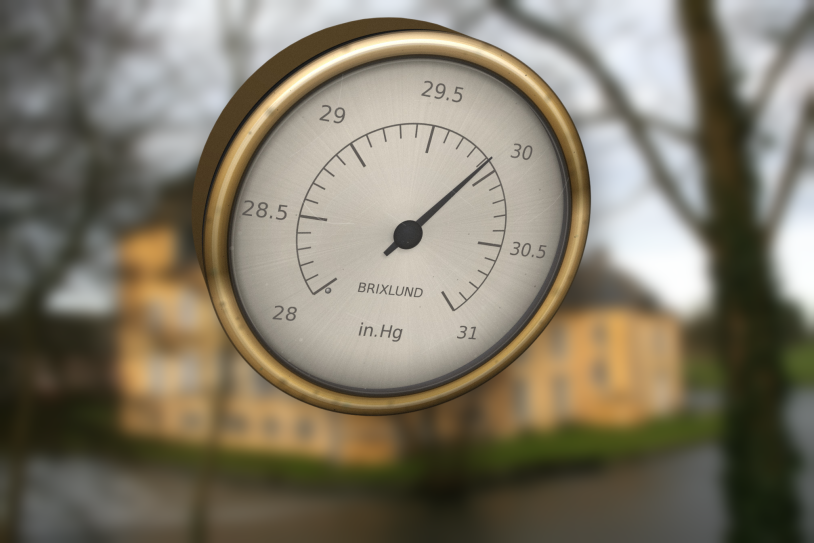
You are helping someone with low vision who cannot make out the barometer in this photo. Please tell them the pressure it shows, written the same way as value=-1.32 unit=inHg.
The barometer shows value=29.9 unit=inHg
